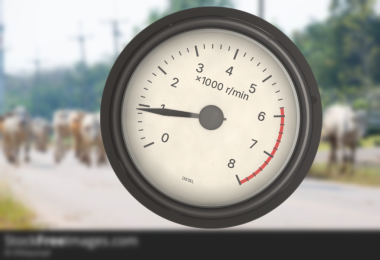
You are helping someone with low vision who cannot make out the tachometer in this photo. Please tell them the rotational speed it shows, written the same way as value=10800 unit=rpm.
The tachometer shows value=900 unit=rpm
